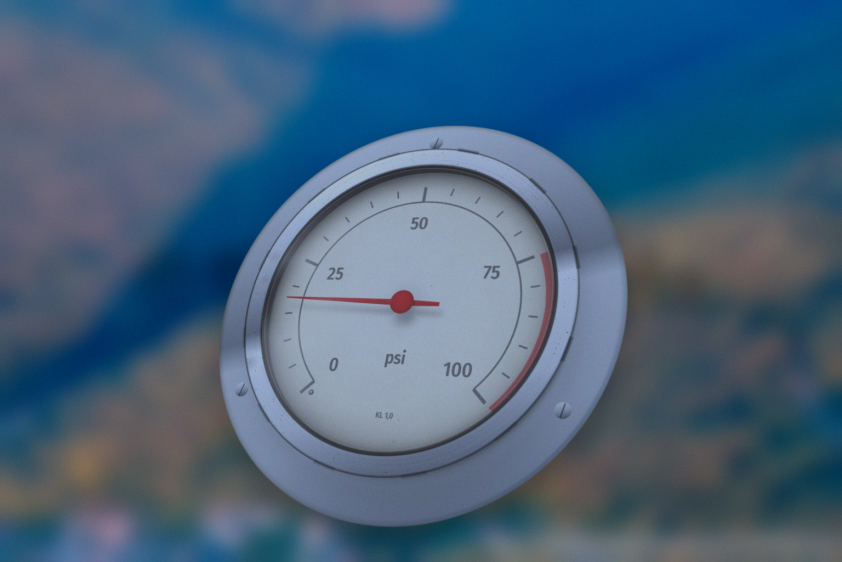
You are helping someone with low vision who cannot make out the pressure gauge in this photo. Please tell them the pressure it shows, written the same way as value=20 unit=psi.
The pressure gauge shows value=17.5 unit=psi
